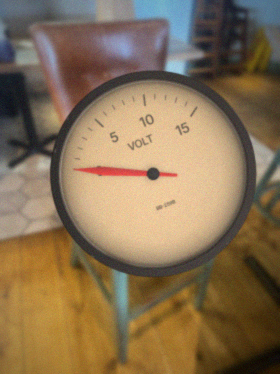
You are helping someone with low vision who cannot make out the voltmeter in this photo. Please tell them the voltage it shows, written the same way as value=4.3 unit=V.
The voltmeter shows value=0 unit=V
